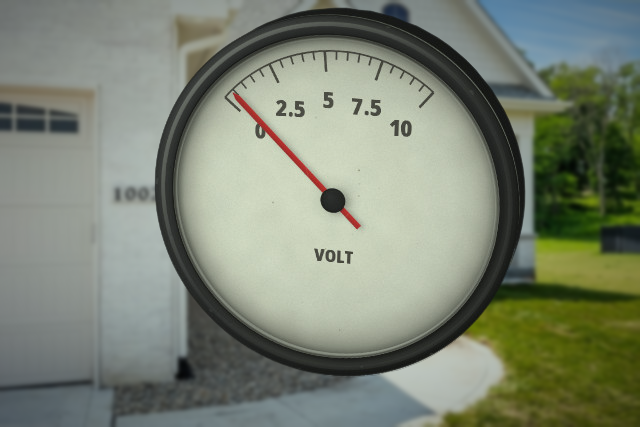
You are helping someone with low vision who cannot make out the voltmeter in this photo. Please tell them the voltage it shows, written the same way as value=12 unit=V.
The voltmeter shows value=0.5 unit=V
